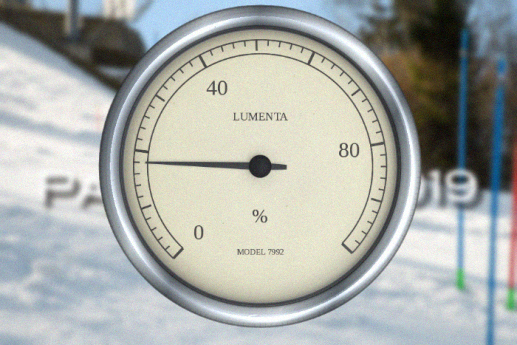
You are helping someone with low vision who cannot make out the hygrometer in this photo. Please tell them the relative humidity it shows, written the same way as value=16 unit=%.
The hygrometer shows value=18 unit=%
